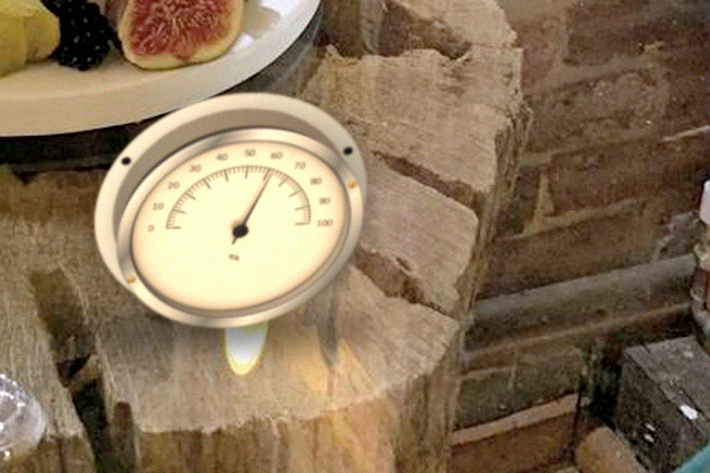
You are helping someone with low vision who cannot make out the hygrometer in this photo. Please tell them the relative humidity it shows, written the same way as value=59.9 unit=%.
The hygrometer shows value=60 unit=%
